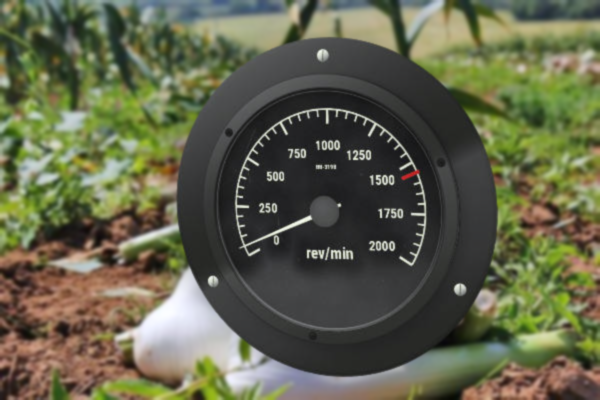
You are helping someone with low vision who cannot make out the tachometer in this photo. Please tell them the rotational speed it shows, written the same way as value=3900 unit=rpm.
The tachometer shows value=50 unit=rpm
